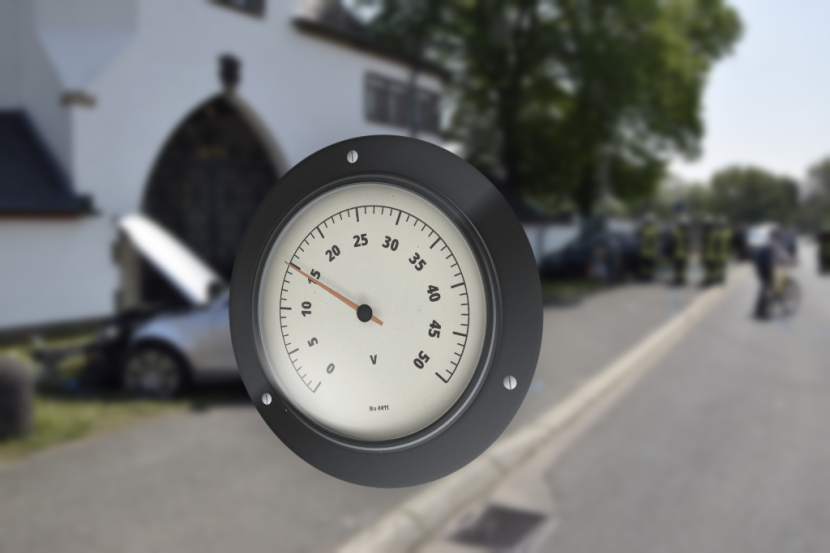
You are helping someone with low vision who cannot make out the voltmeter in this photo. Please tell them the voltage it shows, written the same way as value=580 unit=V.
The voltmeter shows value=15 unit=V
